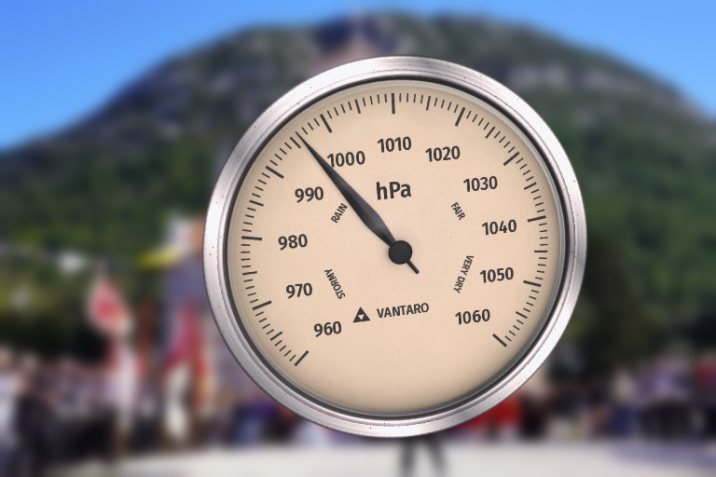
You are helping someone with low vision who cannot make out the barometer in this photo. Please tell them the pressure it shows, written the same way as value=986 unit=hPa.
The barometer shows value=996 unit=hPa
